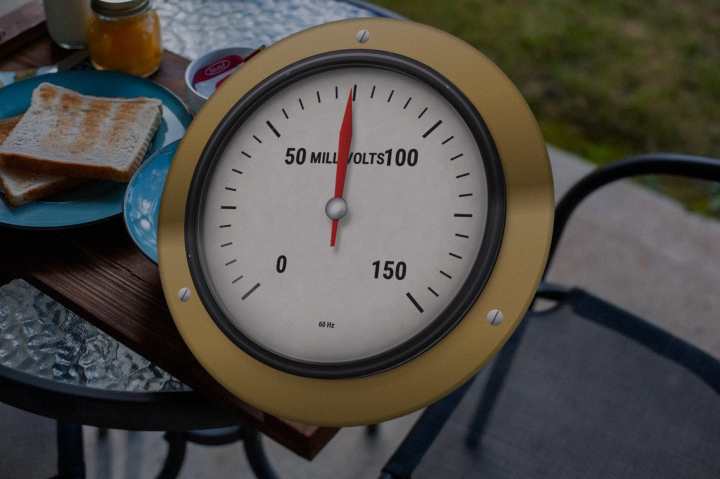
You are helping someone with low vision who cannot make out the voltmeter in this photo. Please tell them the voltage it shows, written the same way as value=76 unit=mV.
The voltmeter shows value=75 unit=mV
